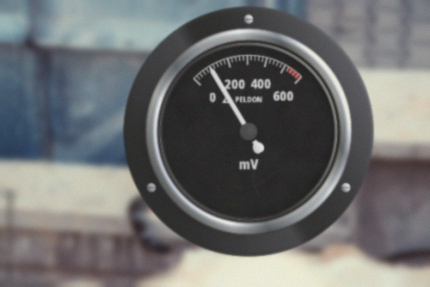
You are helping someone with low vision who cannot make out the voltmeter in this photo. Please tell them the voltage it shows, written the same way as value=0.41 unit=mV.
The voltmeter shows value=100 unit=mV
